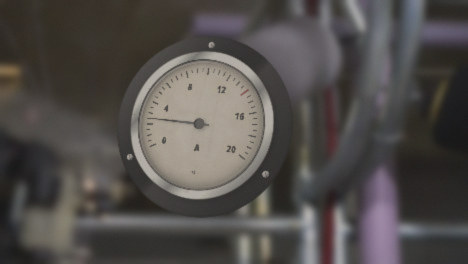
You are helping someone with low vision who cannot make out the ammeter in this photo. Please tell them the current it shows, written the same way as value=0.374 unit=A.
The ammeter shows value=2.5 unit=A
